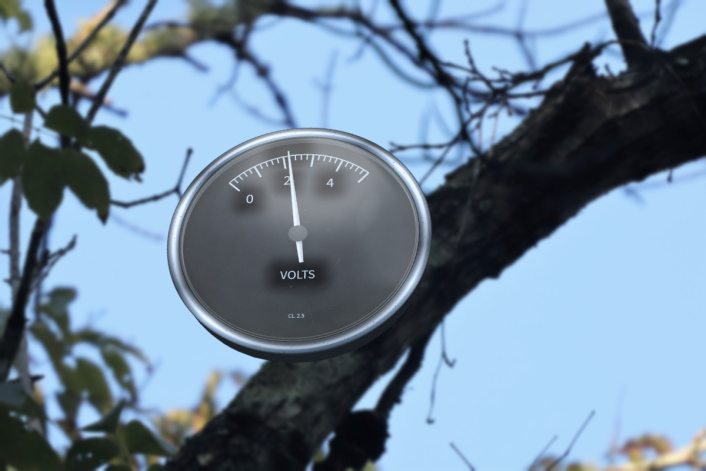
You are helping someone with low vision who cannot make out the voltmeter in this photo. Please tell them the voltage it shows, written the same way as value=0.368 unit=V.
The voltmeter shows value=2.2 unit=V
